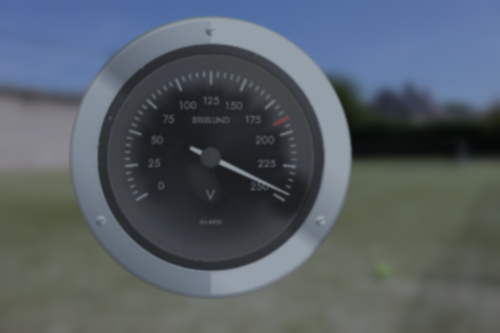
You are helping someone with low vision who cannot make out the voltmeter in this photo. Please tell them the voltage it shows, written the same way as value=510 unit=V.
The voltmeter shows value=245 unit=V
